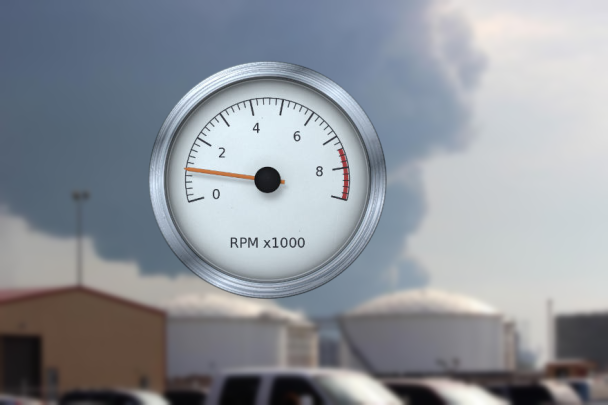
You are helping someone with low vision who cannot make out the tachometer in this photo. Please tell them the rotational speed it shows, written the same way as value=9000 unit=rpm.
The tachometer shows value=1000 unit=rpm
